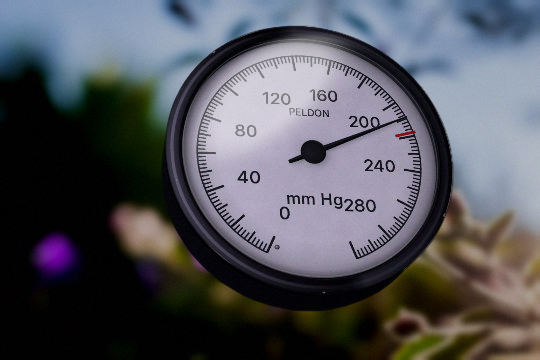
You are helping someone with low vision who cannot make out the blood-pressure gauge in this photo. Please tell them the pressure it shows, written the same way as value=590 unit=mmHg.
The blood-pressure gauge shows value=210 unit=mmHg
